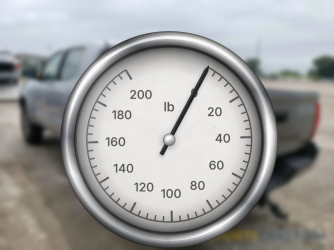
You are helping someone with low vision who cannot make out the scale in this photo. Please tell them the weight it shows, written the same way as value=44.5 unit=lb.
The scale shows value=0 unit=lb
